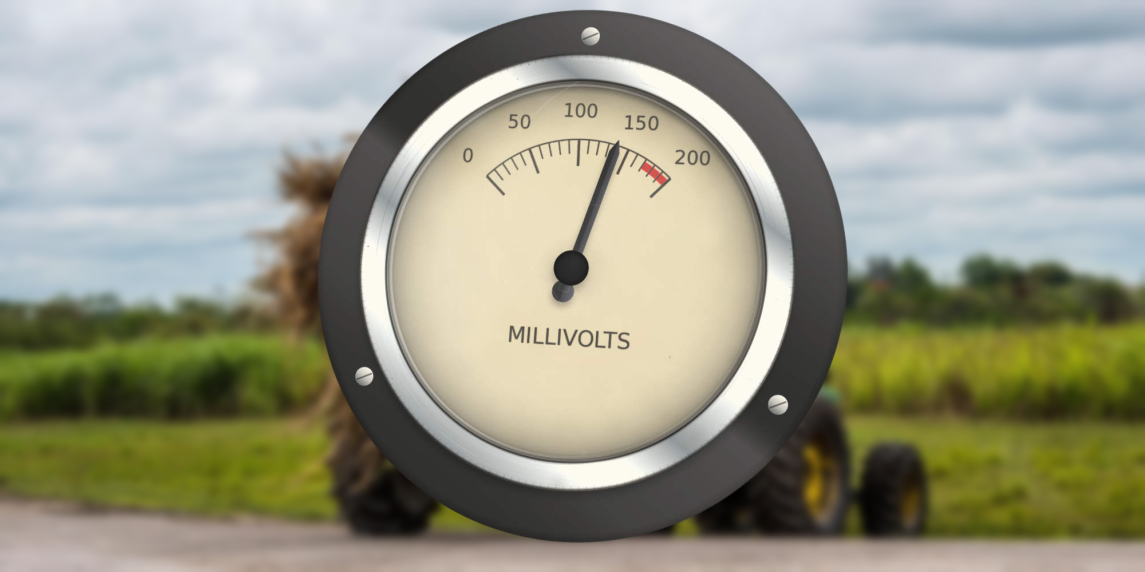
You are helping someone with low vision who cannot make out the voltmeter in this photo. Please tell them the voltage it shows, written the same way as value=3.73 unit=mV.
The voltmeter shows value=140 unit=mV
